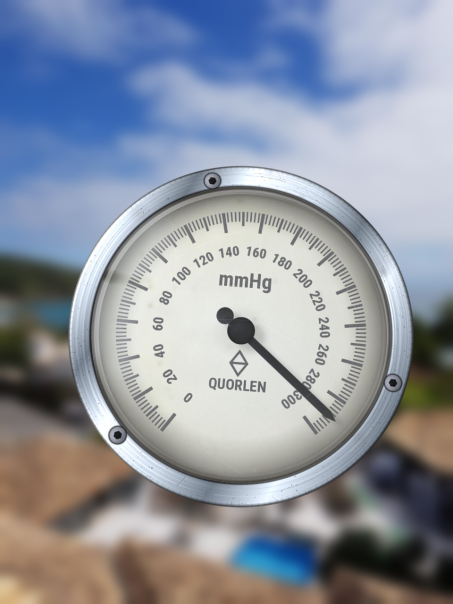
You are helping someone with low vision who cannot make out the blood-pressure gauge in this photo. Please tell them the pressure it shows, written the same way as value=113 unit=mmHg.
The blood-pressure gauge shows value=290 unit=mmHg
